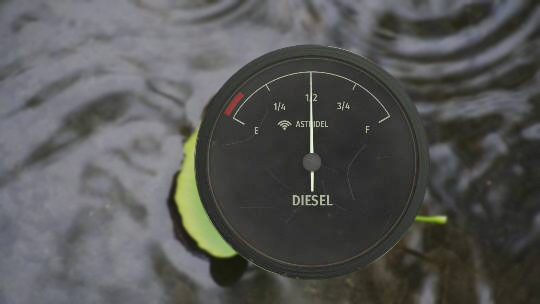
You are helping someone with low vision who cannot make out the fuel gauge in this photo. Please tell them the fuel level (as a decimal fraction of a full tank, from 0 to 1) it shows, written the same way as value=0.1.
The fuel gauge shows value=0.5
